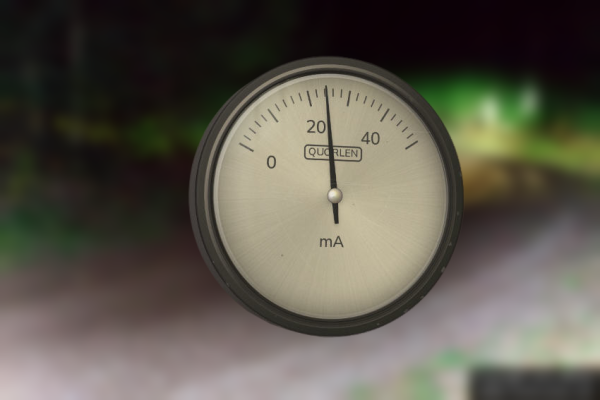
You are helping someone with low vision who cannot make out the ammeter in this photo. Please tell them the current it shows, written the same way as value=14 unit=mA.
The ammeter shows value=24 unit=mA
